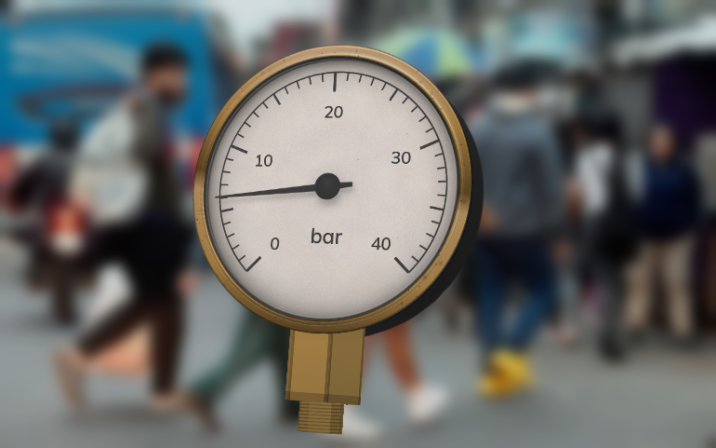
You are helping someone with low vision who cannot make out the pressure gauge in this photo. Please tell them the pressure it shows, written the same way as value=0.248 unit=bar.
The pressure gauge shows value=6 unit=bar
